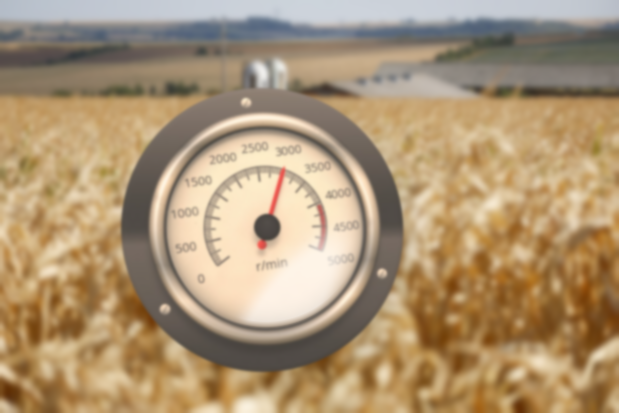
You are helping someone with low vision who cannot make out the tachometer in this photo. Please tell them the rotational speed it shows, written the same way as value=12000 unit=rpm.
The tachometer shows value=3000 unit=rpm
